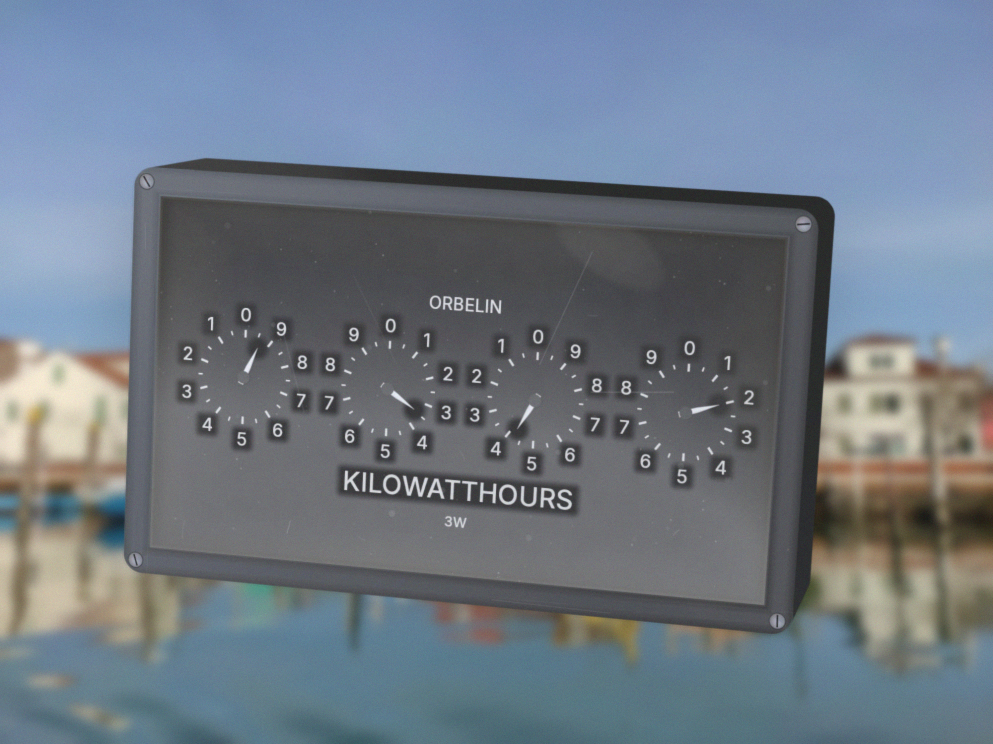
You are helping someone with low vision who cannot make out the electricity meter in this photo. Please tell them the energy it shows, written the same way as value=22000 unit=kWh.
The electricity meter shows value=9342 unit=kWh
